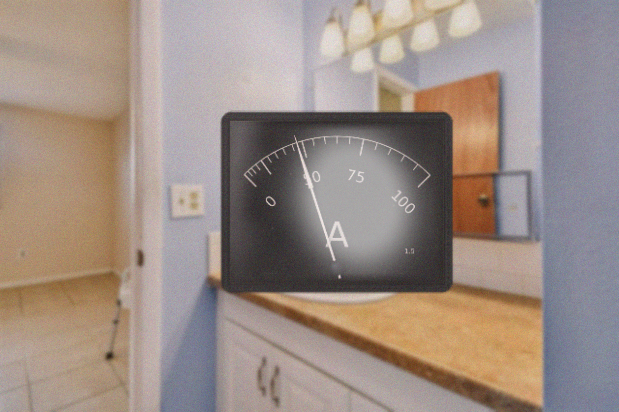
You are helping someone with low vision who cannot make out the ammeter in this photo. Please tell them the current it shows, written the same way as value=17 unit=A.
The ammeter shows value=47.5 unit=A
